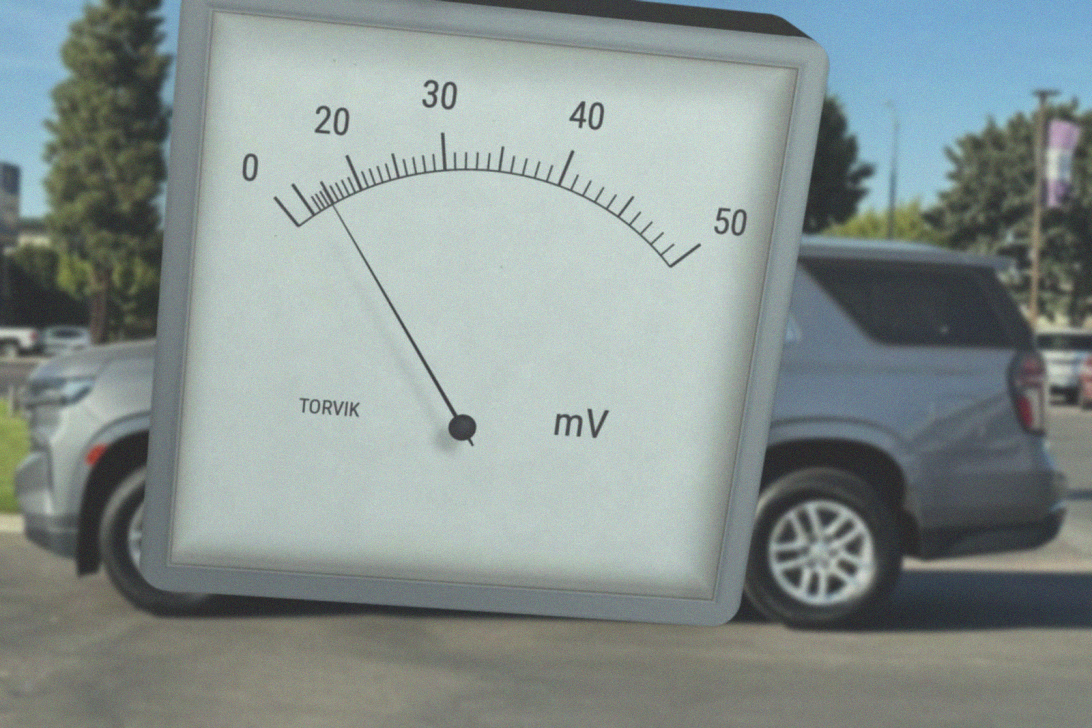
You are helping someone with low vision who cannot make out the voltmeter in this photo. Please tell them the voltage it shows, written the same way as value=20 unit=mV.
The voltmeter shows value=15 unit=mV
